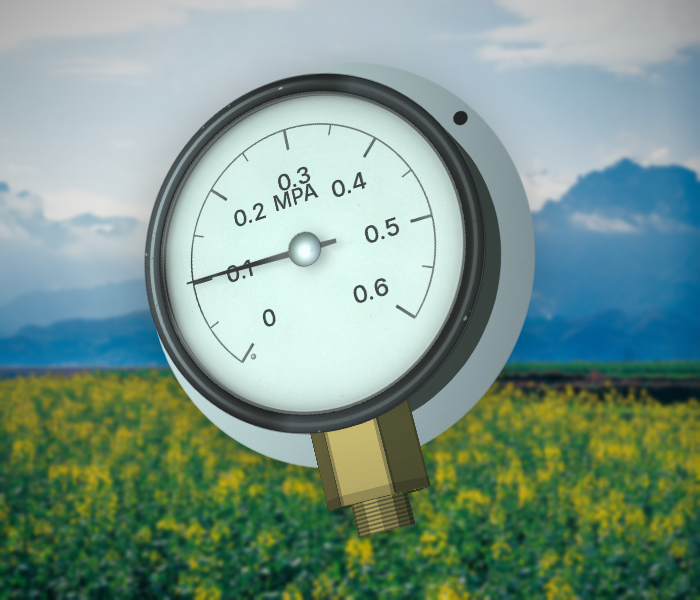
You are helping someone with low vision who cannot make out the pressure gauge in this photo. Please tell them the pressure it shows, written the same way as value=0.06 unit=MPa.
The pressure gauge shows value=0.1 unit=MPa
